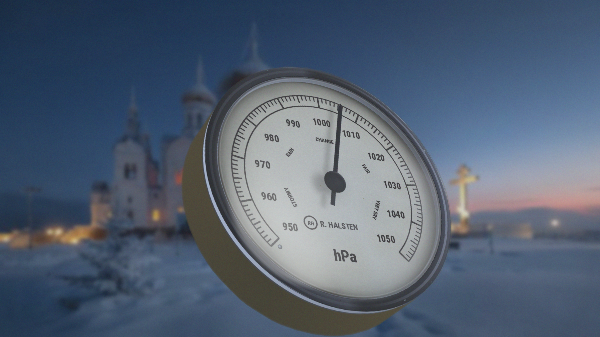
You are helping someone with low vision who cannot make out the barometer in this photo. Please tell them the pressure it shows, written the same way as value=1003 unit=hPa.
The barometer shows value=1005 unit=hPa
